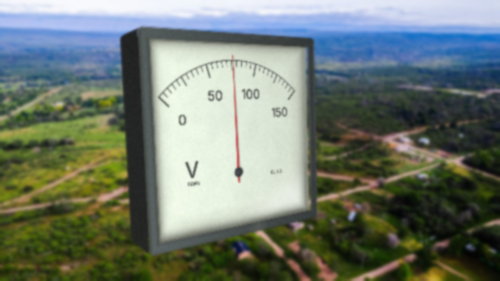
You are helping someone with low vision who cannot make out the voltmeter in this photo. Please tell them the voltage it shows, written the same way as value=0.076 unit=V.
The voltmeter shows value=75 unit=V
